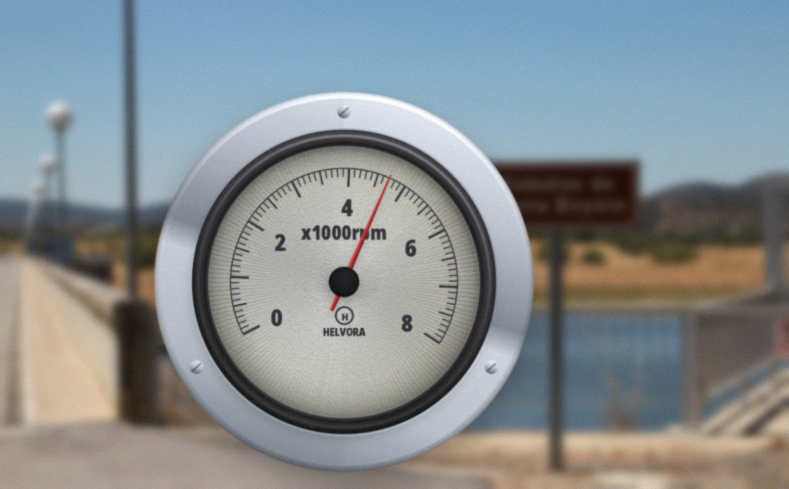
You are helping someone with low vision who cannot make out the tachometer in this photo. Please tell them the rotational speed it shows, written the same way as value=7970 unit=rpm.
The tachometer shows value=4700 unit=rpm
